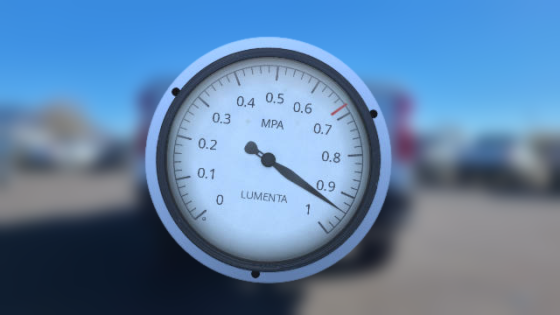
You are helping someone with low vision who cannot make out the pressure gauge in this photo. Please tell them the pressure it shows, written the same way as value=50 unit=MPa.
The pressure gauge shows value=0.94 unit=MPa
